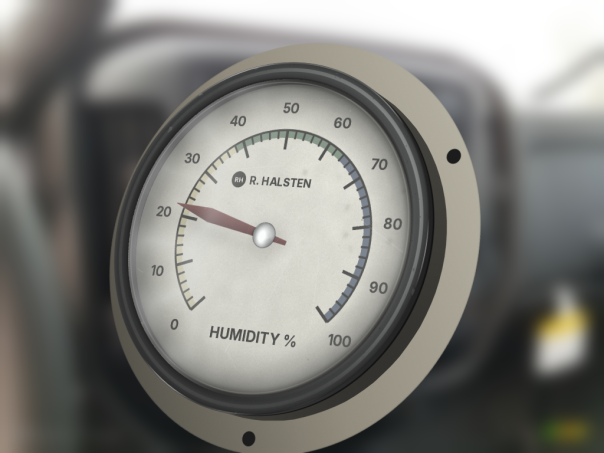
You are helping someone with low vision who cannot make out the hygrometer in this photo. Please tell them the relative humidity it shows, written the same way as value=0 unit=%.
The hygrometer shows value=22 unit=%
